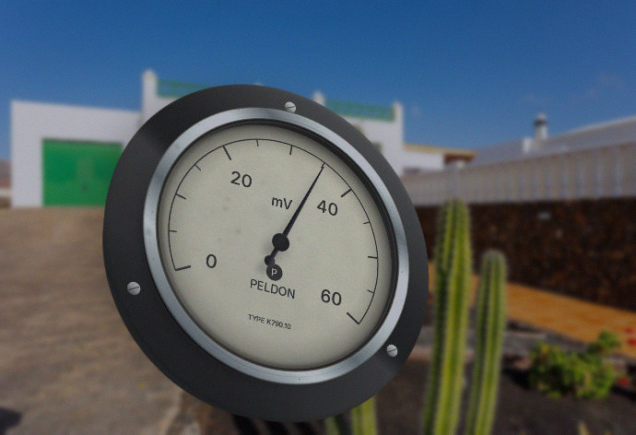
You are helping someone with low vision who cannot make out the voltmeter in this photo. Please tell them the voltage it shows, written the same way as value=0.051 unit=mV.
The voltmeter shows value=35 unit=mV
